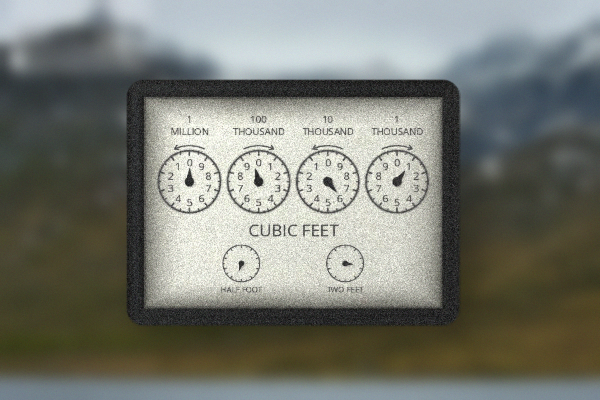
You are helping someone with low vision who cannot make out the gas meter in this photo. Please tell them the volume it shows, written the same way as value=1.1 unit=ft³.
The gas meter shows value=996100 unit=ft³
